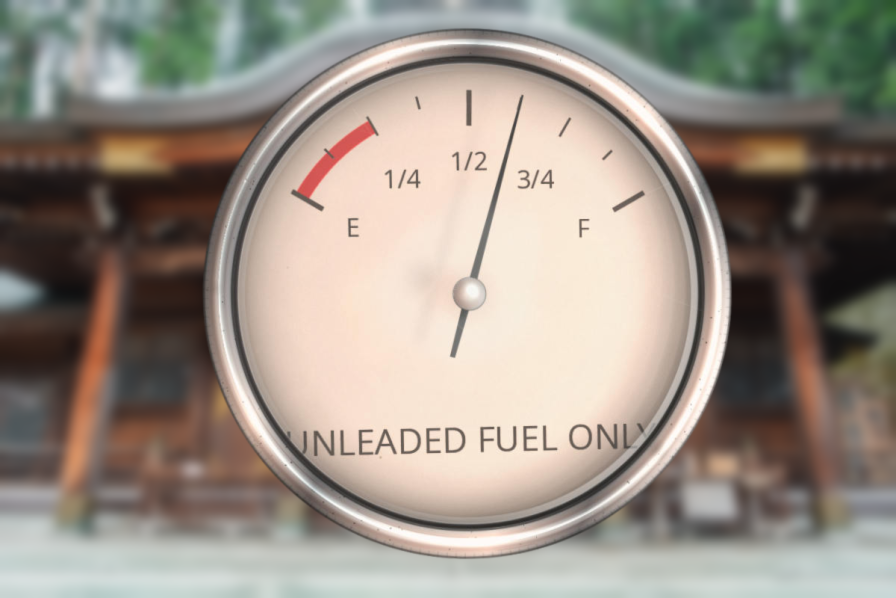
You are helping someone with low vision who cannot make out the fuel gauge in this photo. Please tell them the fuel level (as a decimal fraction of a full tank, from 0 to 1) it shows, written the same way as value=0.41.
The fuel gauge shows value=0.625
